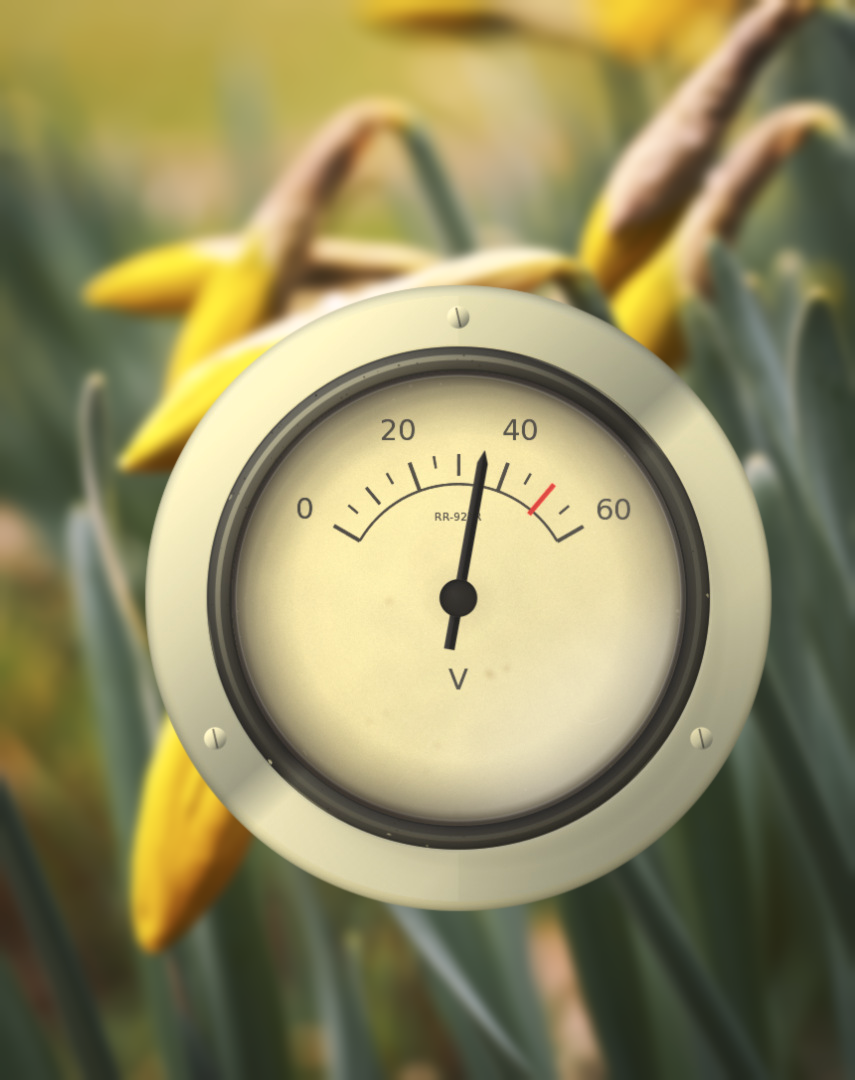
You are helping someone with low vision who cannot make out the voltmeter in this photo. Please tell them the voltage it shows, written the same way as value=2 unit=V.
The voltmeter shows value=35 unit=V
